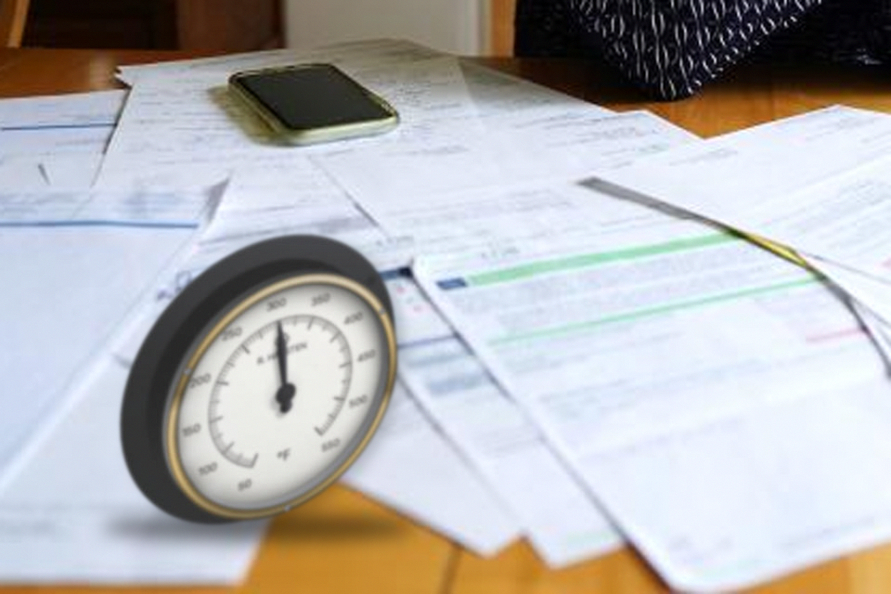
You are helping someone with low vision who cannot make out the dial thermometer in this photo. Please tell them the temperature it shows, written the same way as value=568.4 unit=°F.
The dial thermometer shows value=300 unit=°F
